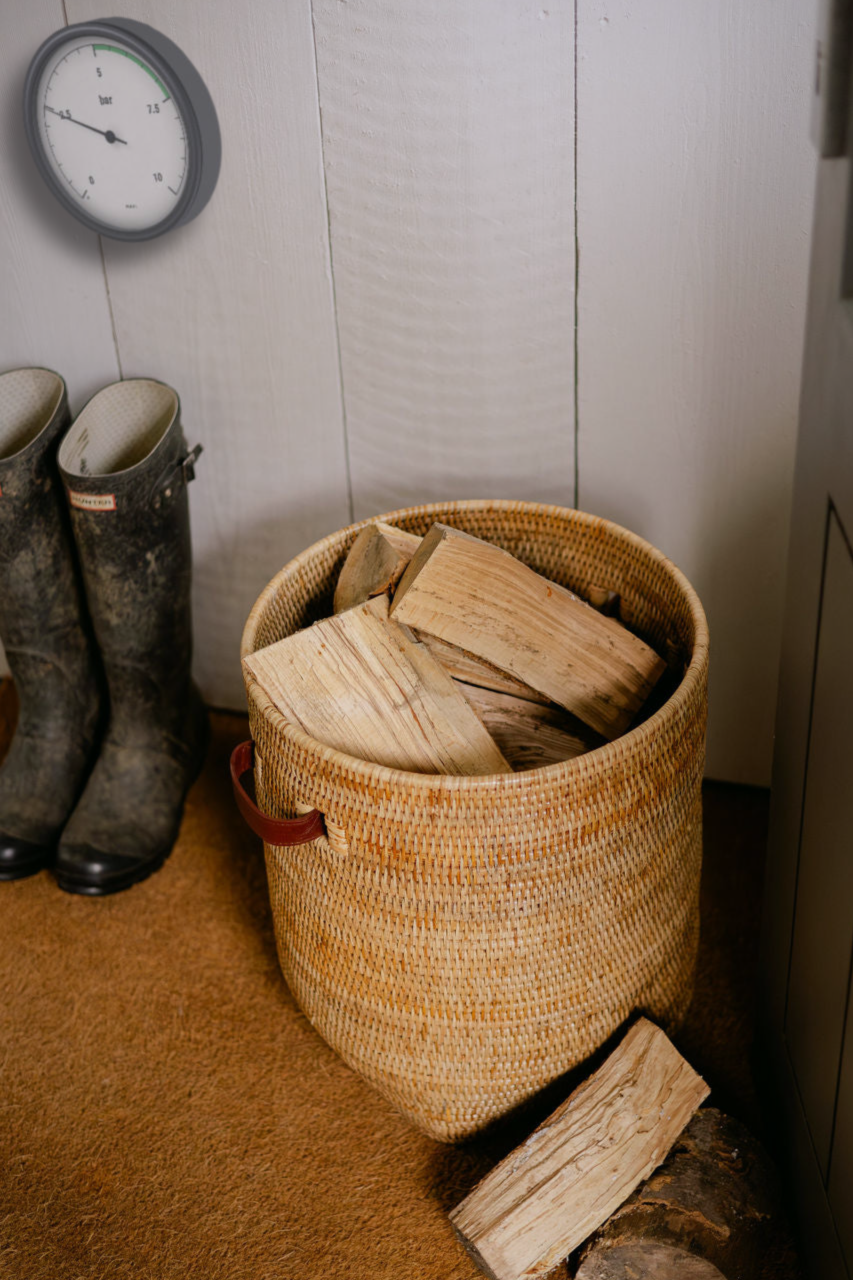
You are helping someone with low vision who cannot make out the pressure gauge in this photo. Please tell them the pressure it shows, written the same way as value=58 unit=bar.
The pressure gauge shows value=2.5 unit=bar
